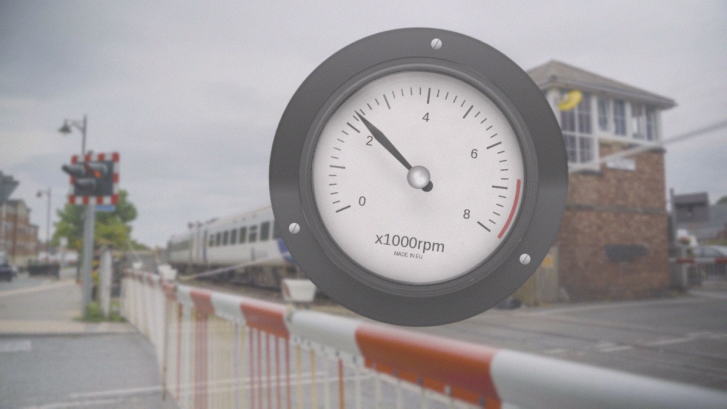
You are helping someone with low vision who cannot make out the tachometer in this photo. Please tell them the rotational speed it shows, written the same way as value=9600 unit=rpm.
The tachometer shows value=2300 unit=rpm
